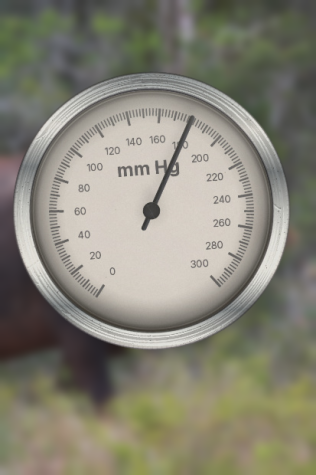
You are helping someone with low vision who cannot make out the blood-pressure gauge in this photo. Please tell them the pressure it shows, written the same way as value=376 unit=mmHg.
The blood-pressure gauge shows value=180 unit=mmHg
